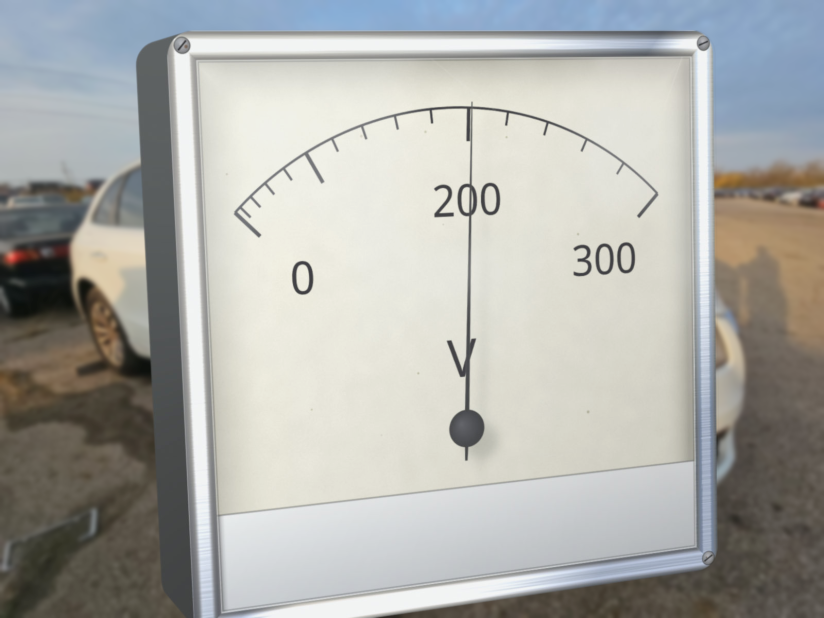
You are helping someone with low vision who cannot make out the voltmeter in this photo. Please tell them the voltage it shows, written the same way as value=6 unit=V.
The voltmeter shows value=200 unit=V
